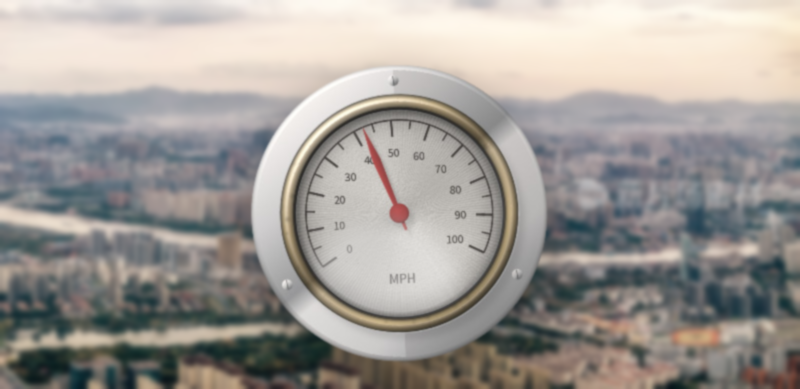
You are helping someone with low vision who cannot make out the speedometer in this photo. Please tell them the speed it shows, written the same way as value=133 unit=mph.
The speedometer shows value=42.5 unit=mph
